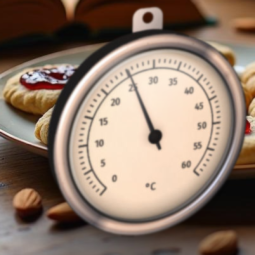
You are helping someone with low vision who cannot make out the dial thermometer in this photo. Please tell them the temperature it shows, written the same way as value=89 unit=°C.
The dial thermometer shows value=25 unit=°C
